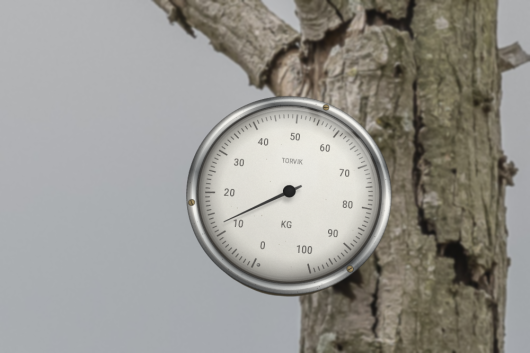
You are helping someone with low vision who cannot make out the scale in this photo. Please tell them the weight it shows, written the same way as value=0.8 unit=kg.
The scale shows value=12 unit=kg
